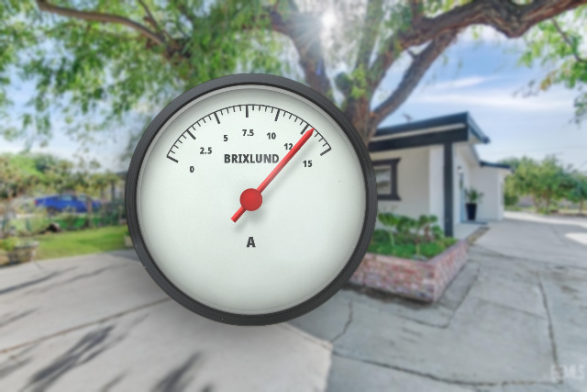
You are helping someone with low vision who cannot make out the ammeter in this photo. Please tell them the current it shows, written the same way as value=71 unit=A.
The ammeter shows value=13 unit=A
